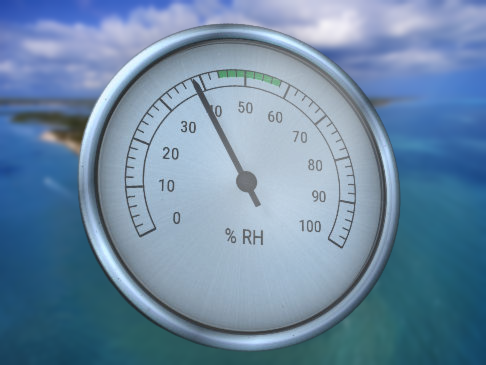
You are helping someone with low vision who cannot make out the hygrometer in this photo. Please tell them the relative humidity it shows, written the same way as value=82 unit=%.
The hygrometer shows value=38 unit=%
